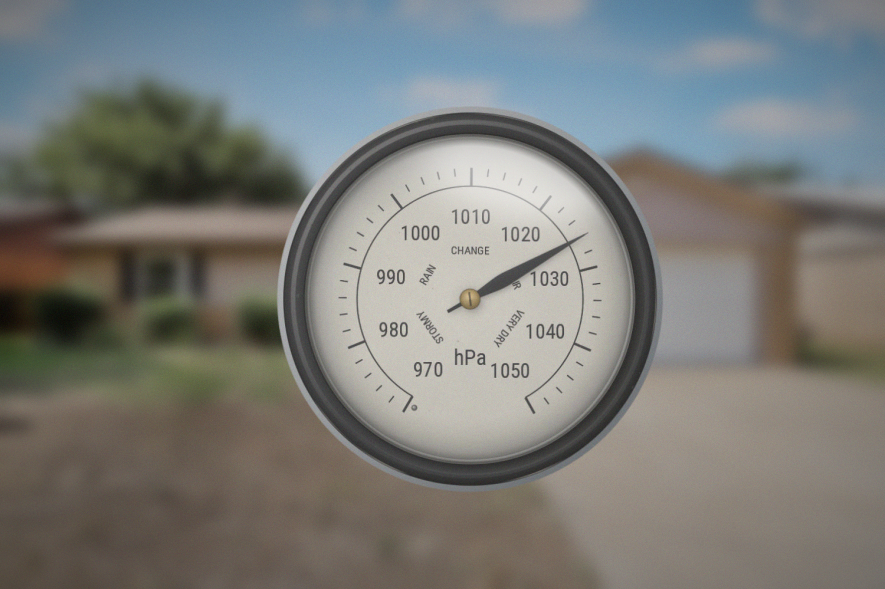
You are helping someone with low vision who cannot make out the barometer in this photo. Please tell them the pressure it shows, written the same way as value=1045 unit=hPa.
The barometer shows value=1026 unit=hPa
